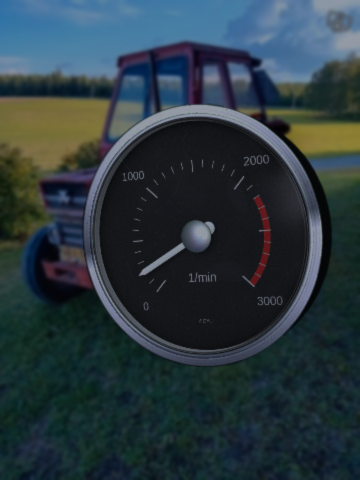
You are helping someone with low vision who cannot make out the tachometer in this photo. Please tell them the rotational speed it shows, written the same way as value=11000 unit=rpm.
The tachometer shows value=200 unit=rpm
